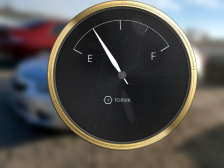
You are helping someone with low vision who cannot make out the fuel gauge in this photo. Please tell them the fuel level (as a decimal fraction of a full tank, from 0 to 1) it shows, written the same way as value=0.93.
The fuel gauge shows value=0.25
